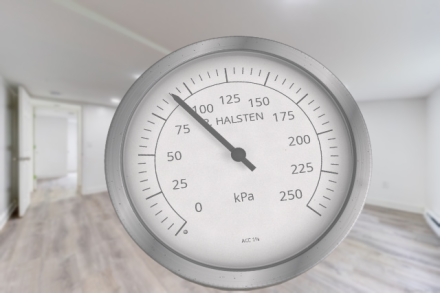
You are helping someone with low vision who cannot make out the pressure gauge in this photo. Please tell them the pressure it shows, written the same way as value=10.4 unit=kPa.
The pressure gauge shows value=90 unit=kPa
